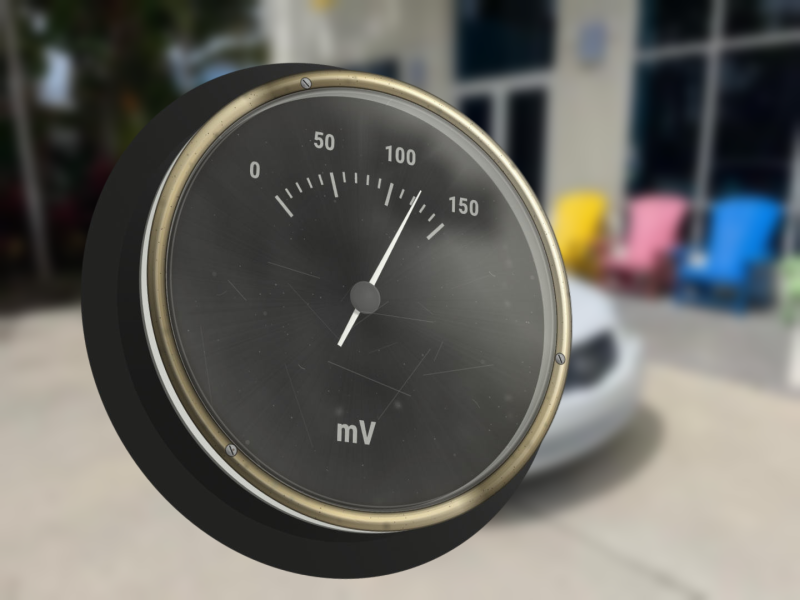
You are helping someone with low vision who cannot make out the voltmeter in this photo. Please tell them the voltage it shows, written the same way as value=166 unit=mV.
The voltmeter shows value=120 unit=mV
